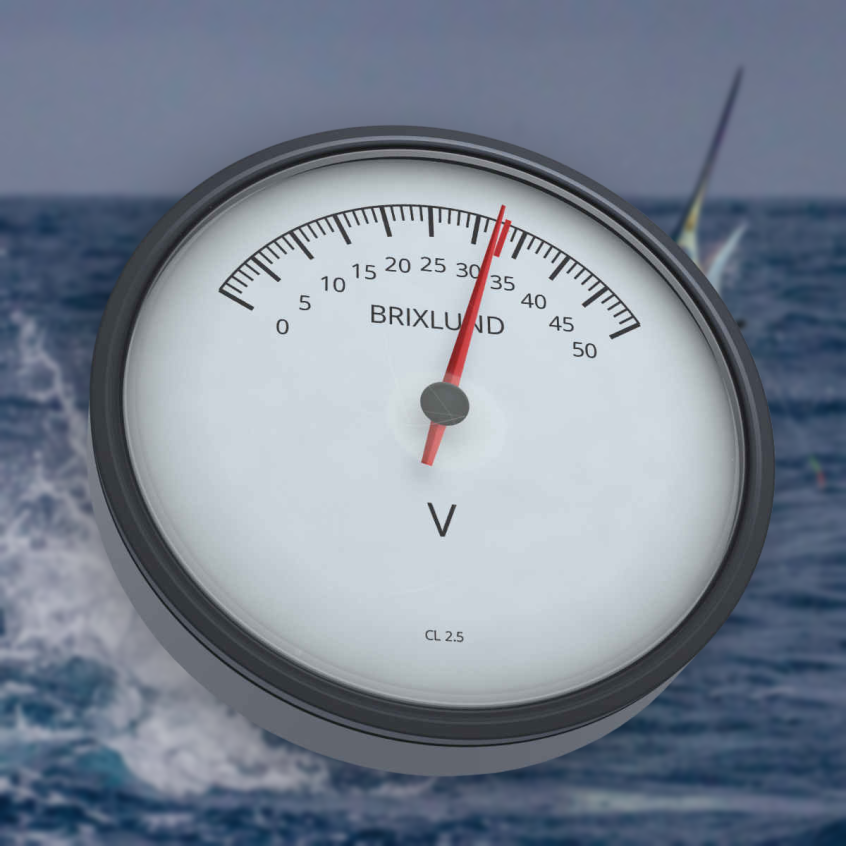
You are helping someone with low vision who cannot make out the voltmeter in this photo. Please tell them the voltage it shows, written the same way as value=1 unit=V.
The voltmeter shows value=32 unit=V
